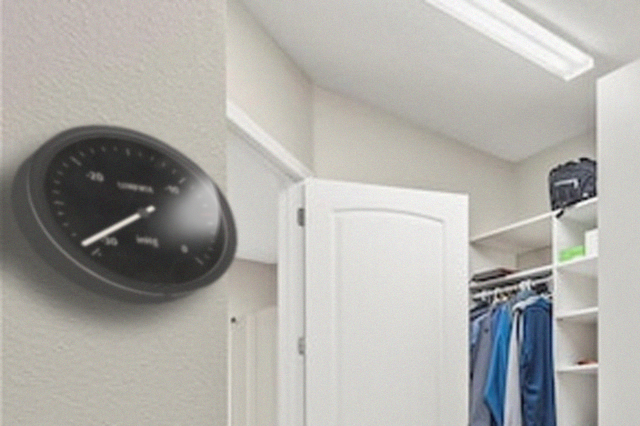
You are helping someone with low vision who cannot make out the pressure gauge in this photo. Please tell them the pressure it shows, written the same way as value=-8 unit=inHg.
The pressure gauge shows value=-29 unit=inHg
